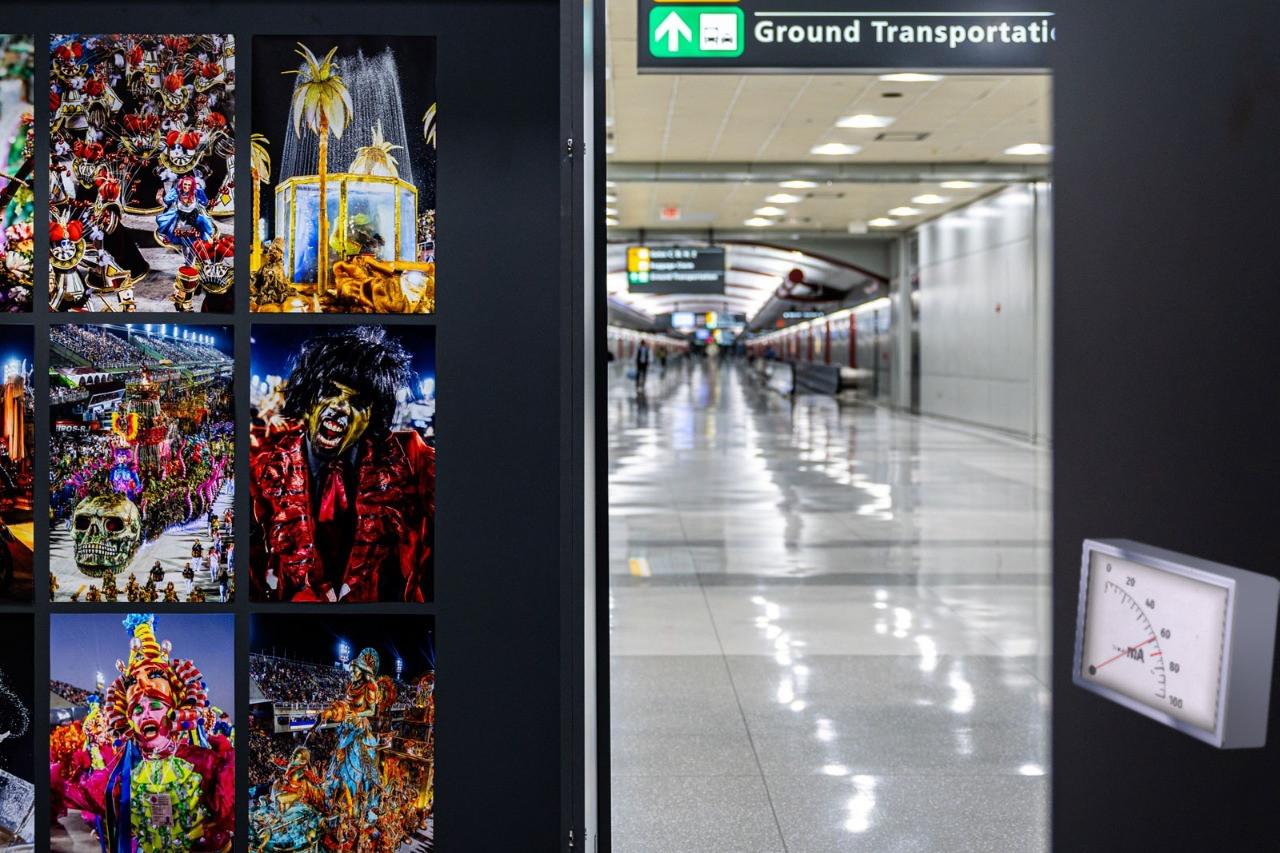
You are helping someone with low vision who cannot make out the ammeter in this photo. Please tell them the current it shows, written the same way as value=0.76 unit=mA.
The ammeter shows value=60 unit=mA
